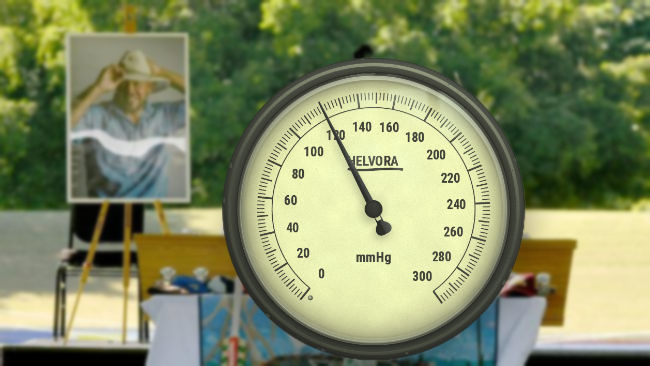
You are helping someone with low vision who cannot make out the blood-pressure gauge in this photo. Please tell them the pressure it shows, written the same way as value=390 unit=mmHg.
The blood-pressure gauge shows value=120 unit=mmHg
